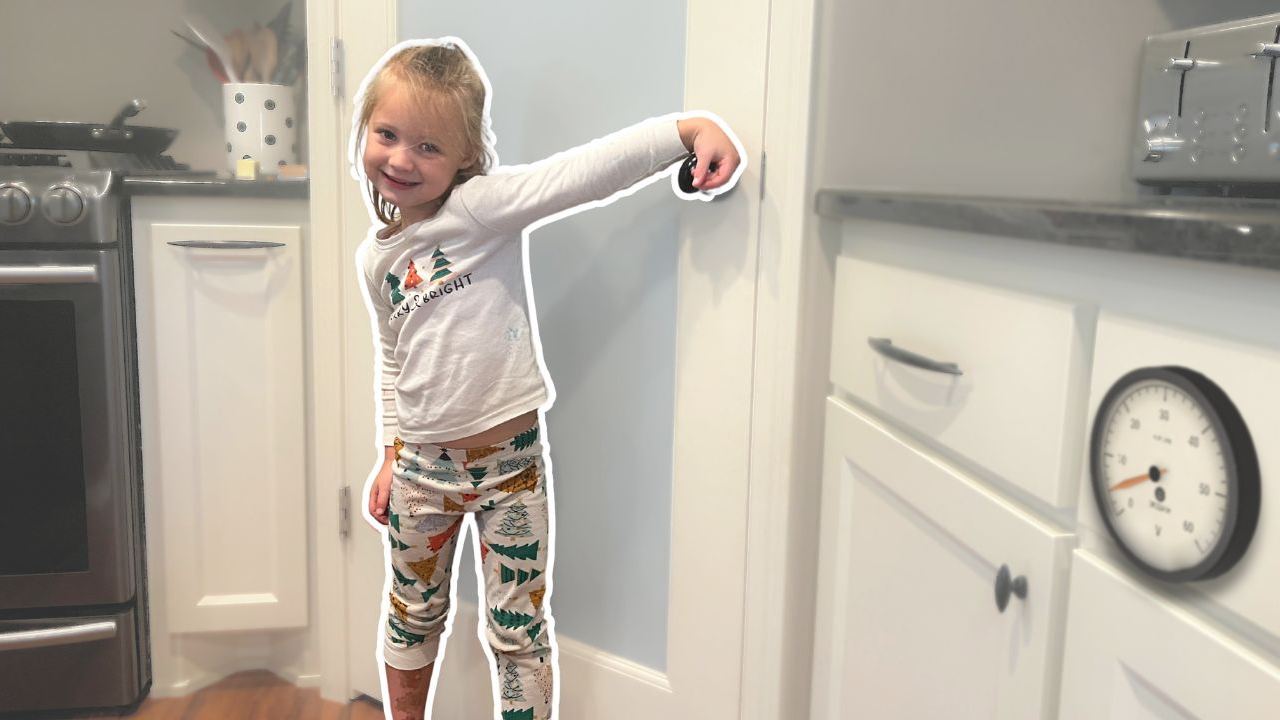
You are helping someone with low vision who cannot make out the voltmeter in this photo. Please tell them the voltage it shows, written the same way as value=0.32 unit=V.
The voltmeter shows value=4 unit=V
